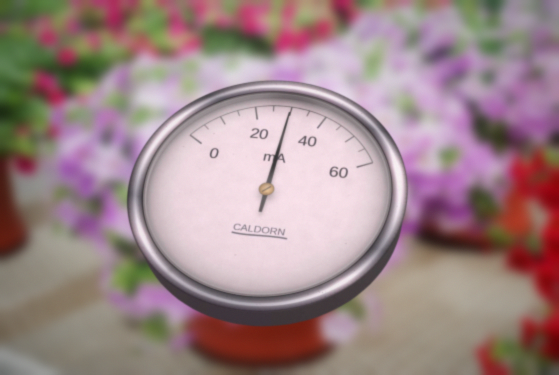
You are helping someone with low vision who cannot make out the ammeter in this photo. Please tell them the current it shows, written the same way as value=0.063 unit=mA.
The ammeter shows value=30 unit=mA
